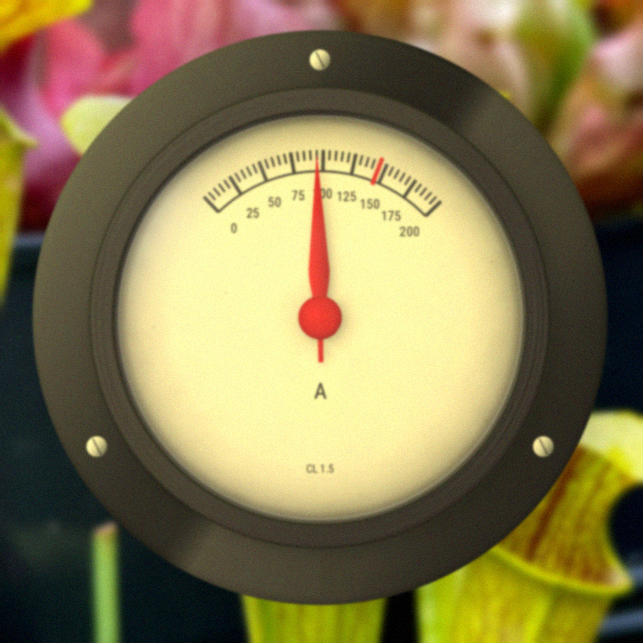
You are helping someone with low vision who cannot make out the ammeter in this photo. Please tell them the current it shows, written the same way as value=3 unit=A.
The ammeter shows value=95 unit=A
